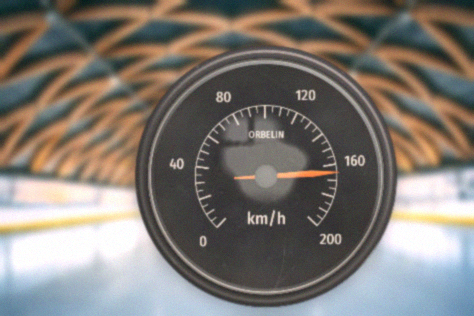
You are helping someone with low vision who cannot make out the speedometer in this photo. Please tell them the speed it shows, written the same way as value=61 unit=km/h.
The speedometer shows value=165 unit=km/h
